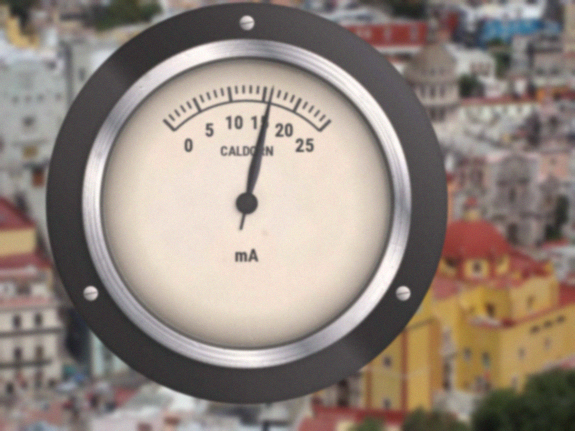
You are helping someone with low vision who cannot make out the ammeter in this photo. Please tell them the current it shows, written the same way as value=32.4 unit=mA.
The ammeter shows value=16 unit=mA
